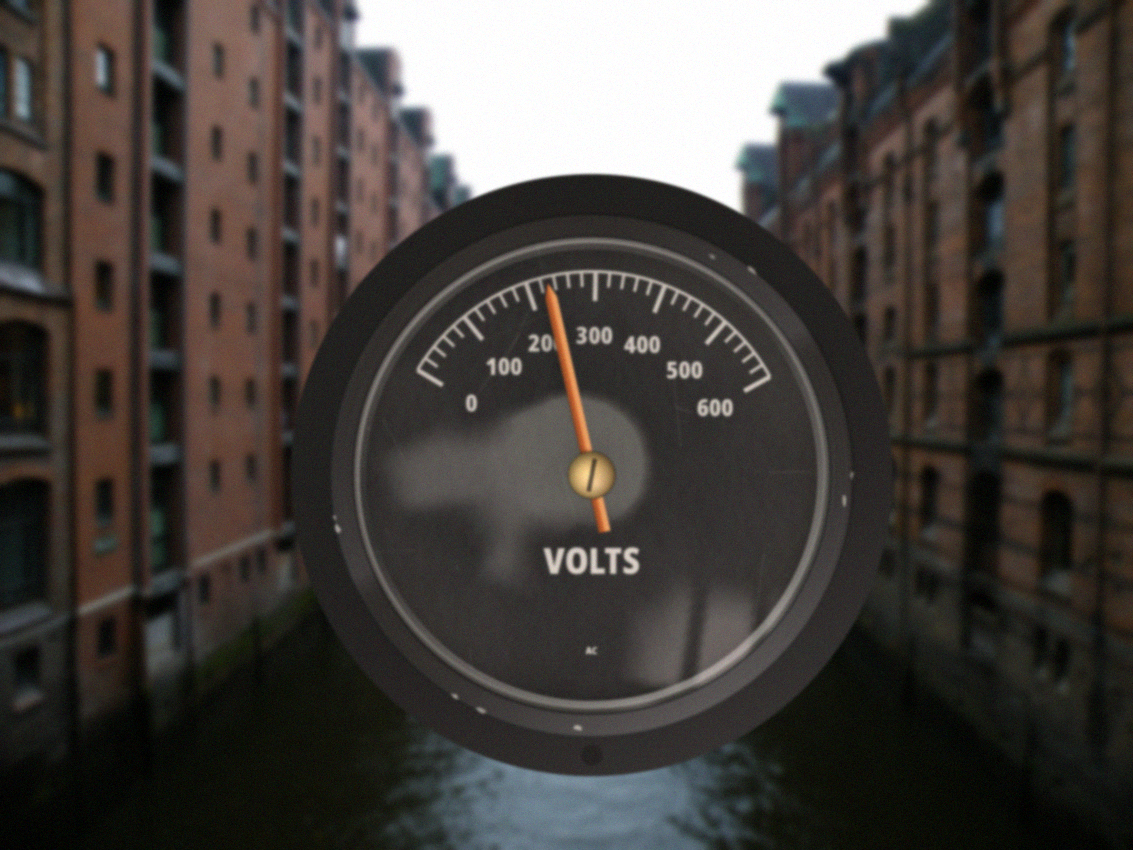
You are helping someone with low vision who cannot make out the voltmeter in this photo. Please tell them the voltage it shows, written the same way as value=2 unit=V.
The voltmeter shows value=230 unit=V
